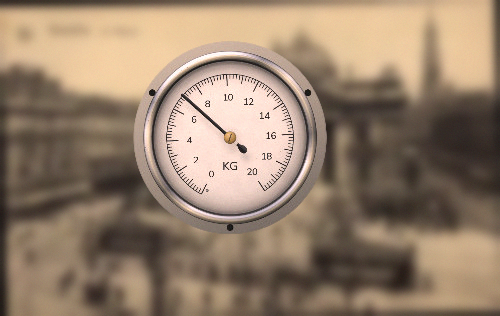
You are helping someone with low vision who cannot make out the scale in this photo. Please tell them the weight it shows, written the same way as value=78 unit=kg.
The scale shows value=7 unit=kg
